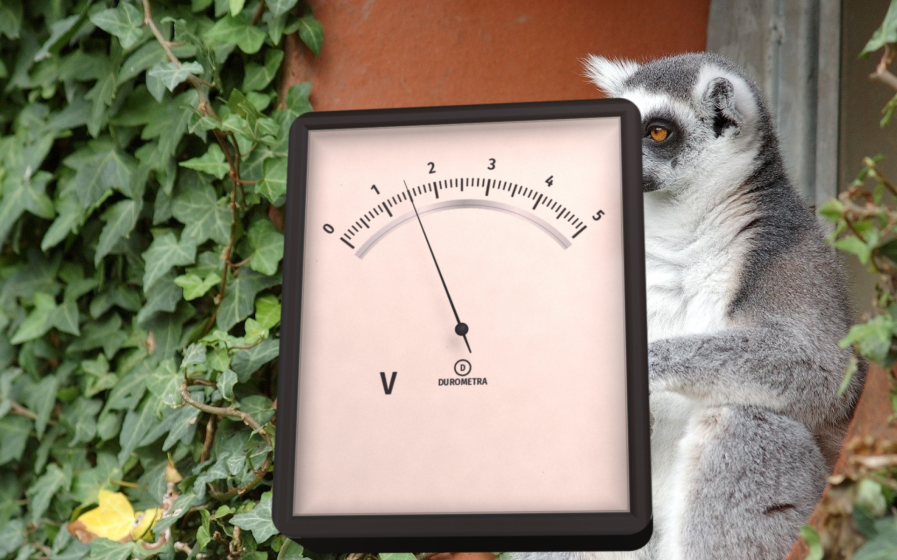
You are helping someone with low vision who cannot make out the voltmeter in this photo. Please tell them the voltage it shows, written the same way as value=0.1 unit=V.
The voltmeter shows value=1.5 unit=V
